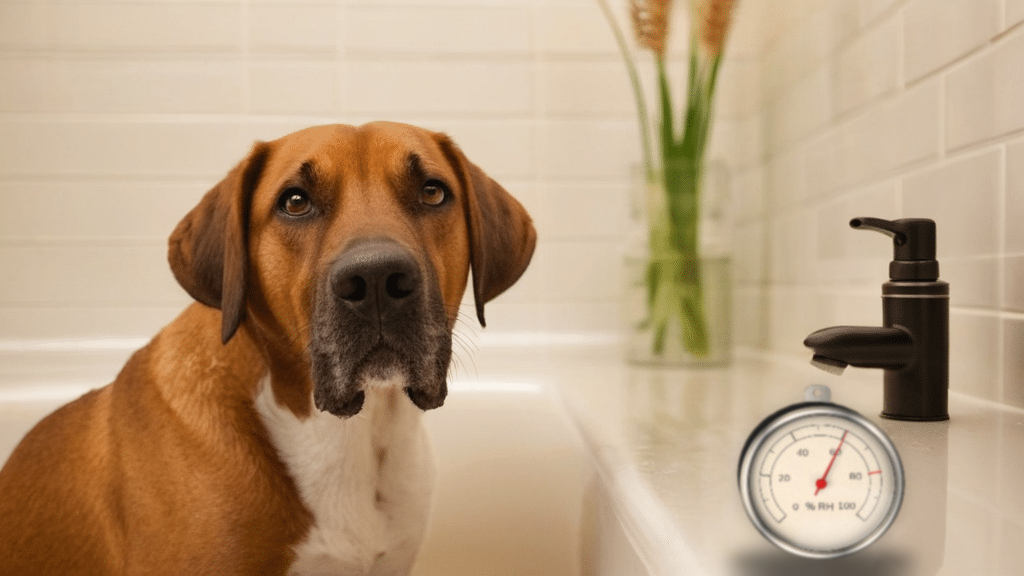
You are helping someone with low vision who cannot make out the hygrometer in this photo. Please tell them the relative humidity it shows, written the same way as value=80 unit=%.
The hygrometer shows value=60 unit=%
